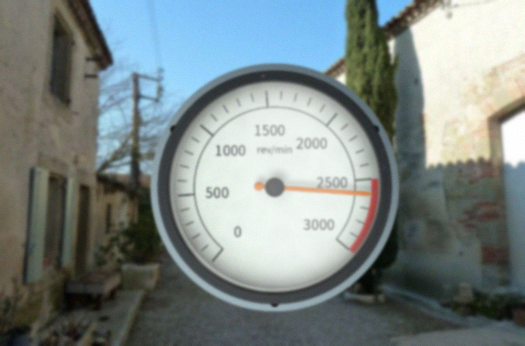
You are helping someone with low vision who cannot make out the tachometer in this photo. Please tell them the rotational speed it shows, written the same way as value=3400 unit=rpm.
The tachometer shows value=2600 unit=rpm
